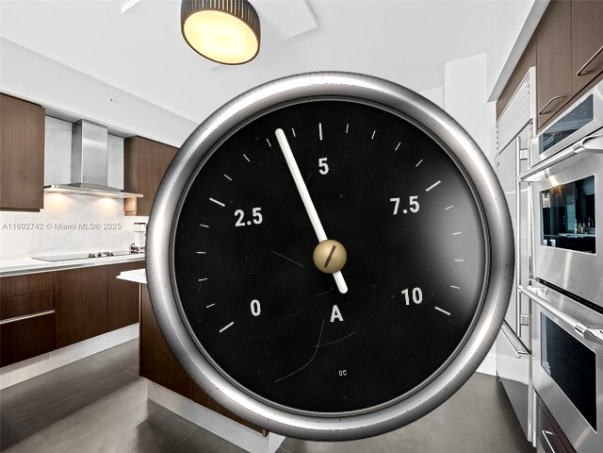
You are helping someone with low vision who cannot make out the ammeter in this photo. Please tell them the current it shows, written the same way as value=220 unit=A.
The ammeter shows value=4.25 unit=A
